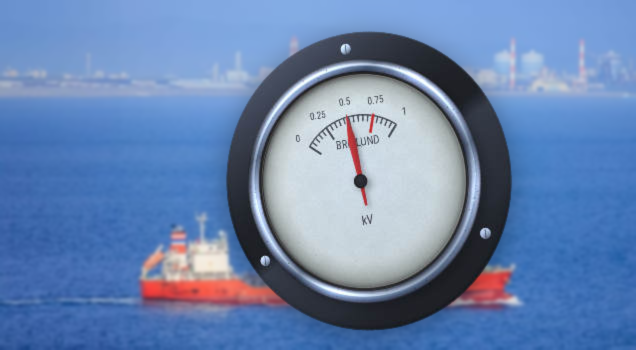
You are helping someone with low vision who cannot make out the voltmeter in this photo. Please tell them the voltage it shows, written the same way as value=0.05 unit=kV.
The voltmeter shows value=0.5 unit=kV
